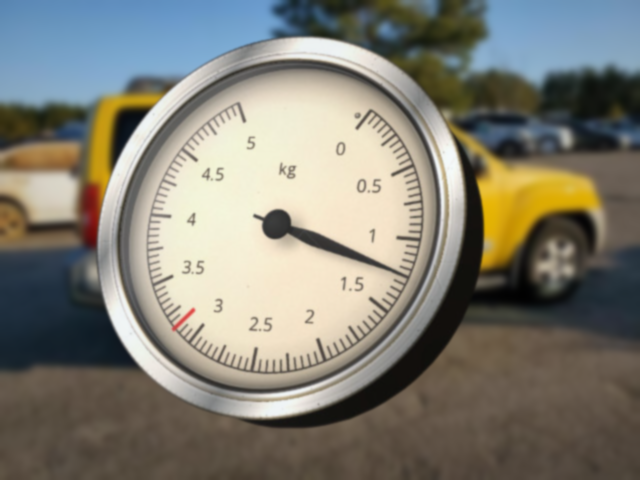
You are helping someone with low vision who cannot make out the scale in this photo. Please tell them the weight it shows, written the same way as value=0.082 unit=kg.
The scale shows value=1.25 unit=kg
